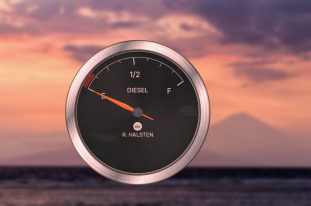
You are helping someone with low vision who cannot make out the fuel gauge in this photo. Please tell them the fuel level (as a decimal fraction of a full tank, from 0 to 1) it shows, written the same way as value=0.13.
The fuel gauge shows value=0
